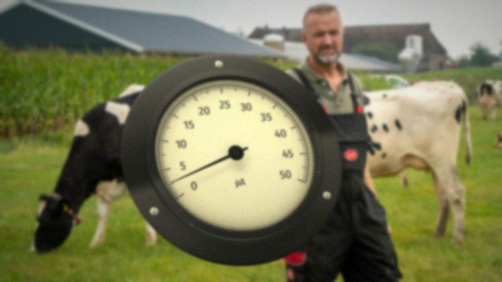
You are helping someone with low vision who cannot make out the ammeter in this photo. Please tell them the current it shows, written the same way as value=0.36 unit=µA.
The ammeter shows value=2.5 unit=µA
